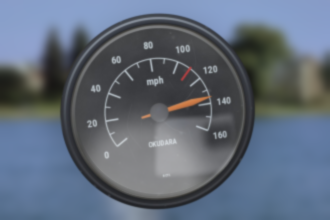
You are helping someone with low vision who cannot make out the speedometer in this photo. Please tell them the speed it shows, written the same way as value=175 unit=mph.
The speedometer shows value=135 unit=mph
